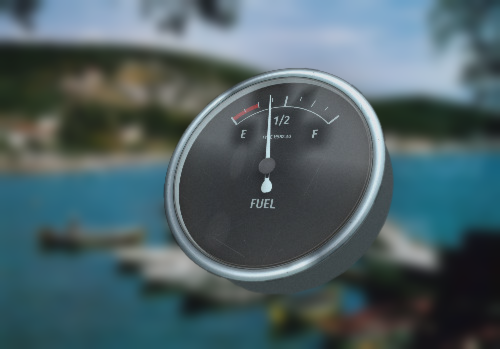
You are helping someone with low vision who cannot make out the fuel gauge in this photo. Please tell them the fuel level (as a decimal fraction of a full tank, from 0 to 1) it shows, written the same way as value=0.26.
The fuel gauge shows value=0.375
